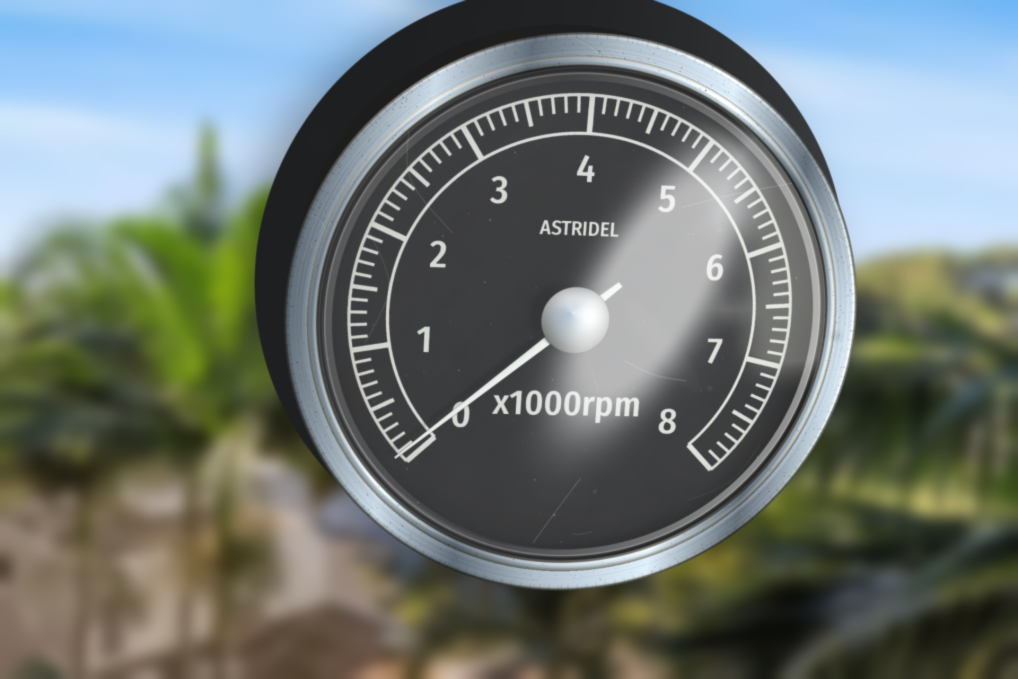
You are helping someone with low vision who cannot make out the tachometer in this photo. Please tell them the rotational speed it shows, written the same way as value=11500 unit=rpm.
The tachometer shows value=100 unit=rpm
